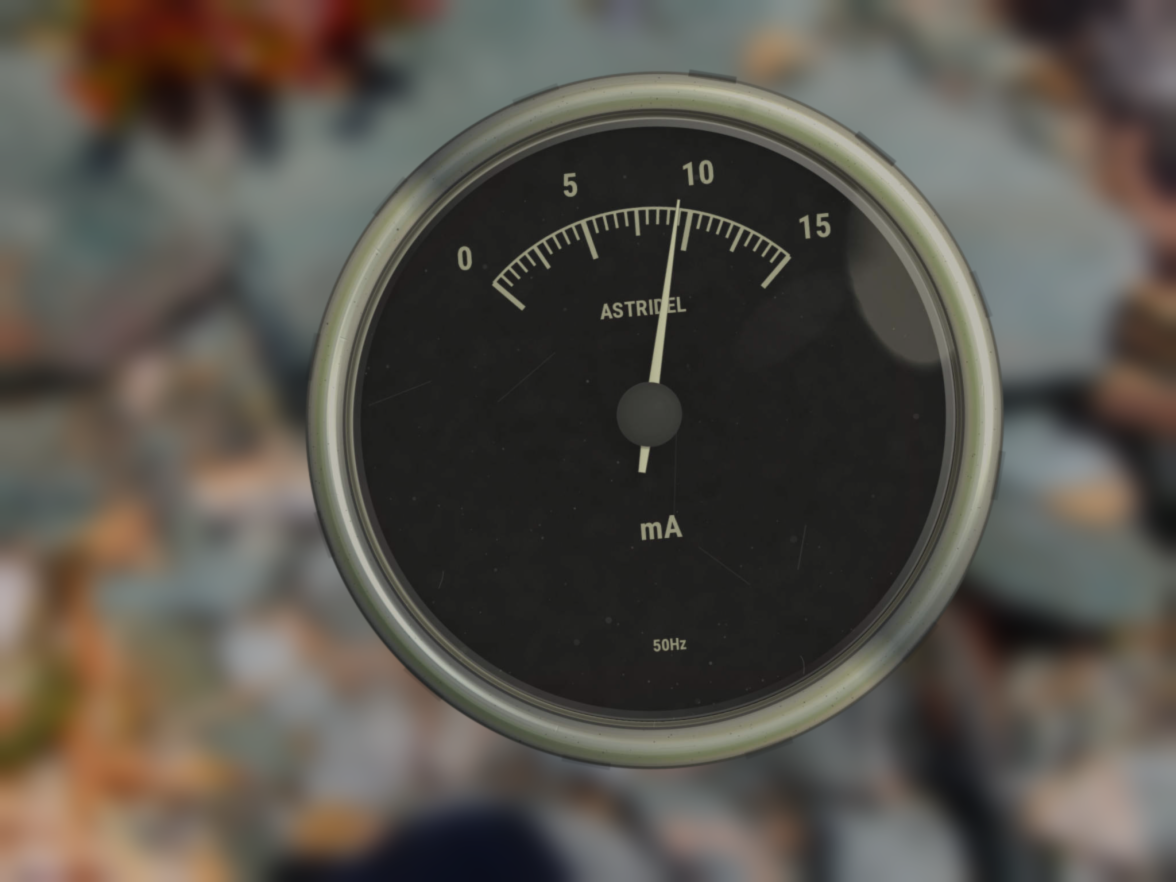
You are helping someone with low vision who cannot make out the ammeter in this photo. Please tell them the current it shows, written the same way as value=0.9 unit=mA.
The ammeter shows value=9.5 unit=mA
